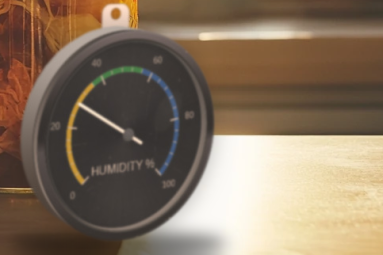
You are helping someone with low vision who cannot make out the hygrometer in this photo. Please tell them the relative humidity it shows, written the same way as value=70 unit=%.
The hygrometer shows value=28 unit=%
